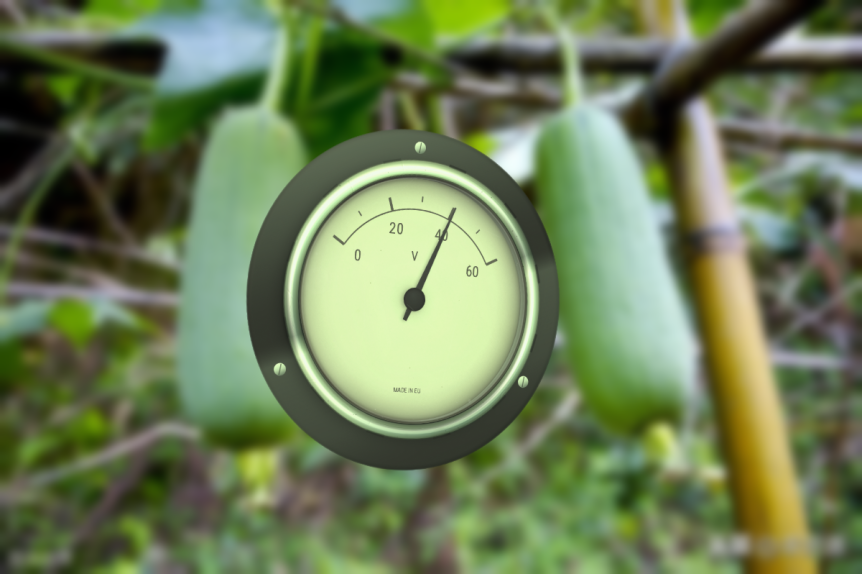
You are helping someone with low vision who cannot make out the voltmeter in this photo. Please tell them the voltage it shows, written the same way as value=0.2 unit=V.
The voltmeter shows value=40 unit=V
